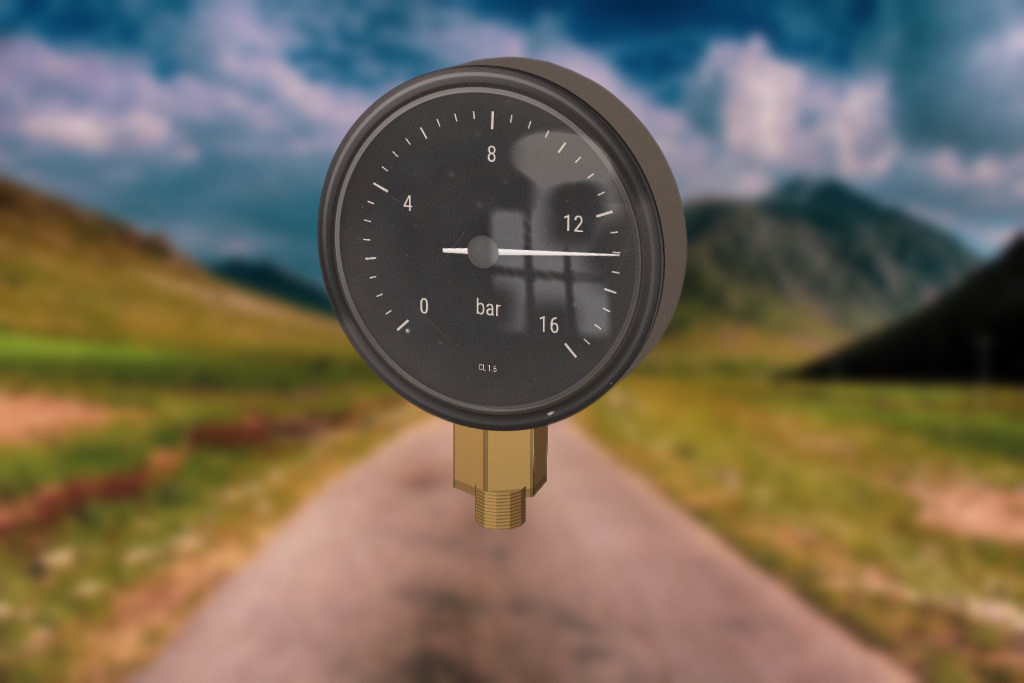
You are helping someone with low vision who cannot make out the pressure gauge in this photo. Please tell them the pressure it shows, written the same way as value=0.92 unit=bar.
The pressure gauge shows value=13 unit=bar
